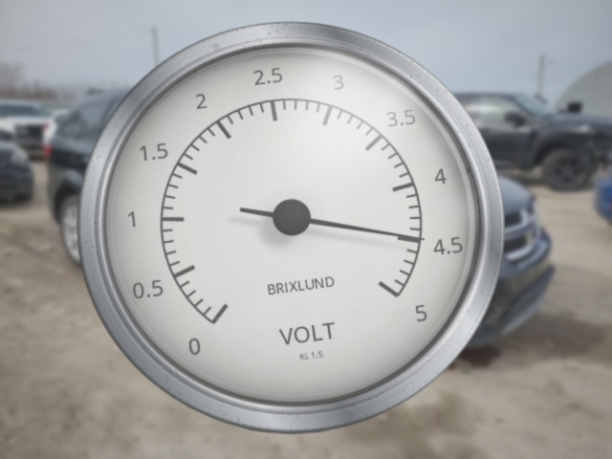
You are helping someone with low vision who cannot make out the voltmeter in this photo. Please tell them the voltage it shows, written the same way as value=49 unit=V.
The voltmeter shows value=4.5 unit=V
